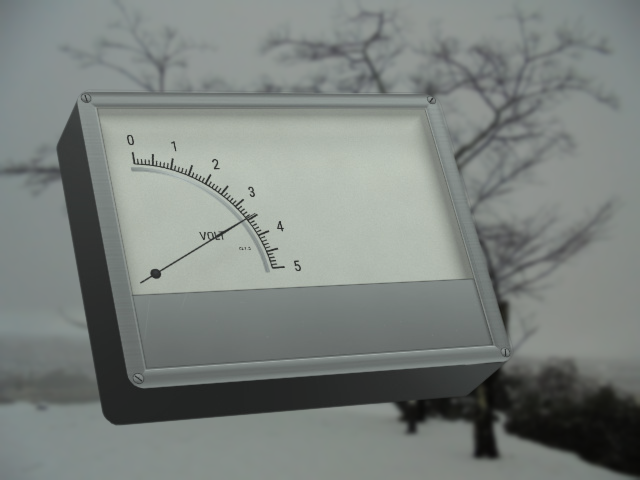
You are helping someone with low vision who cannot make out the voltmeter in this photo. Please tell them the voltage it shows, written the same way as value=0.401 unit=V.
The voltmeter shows value=3.5 unit=V
